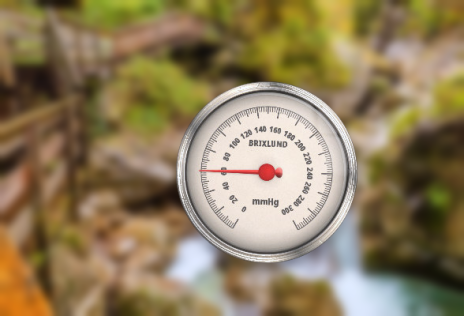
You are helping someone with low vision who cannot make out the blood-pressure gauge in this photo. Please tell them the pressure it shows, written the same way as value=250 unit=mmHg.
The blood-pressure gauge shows value=60 unit=mmHg
